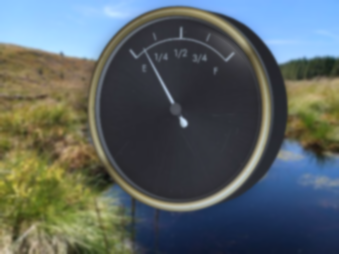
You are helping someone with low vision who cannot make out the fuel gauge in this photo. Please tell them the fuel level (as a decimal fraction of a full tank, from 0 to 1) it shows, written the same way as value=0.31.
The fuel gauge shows value=0.125
